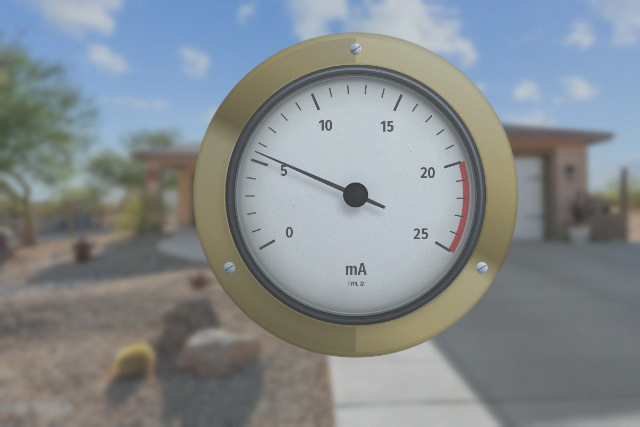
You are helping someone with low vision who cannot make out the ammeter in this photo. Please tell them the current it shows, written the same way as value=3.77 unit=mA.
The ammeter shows value=5.5 unit=mA
